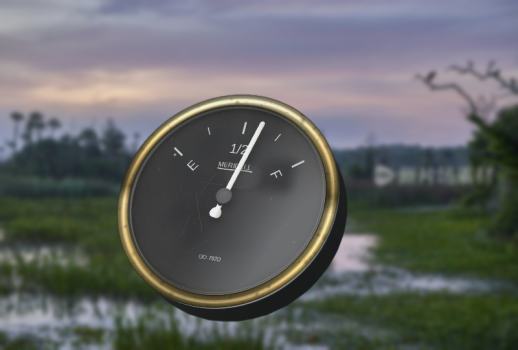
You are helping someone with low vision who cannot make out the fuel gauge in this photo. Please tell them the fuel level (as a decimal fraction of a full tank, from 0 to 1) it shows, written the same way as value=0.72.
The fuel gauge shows value=0.625
